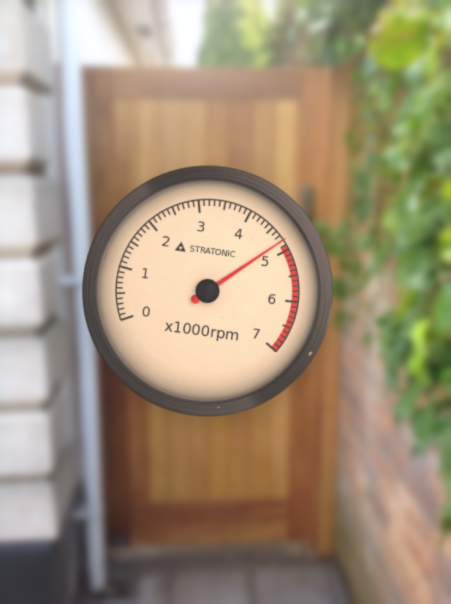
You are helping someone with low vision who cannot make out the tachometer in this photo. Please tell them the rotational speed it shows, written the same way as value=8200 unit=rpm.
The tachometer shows value=4800 unit=rpm
